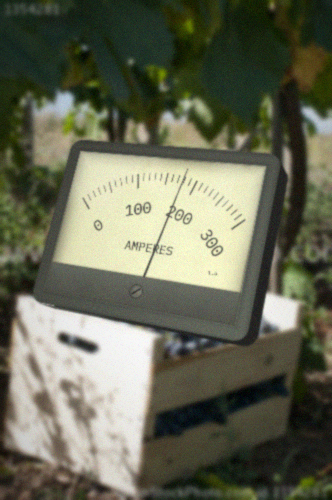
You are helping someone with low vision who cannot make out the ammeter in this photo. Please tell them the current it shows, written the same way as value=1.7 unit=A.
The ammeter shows value=180 unit=A
